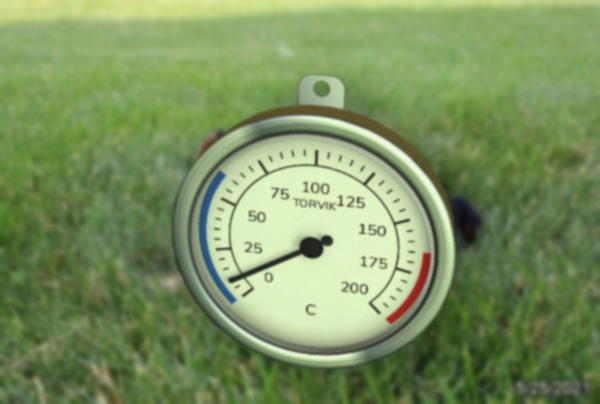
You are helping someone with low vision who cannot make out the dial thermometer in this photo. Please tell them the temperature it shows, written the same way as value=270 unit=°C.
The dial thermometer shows value=10 unit=°C
